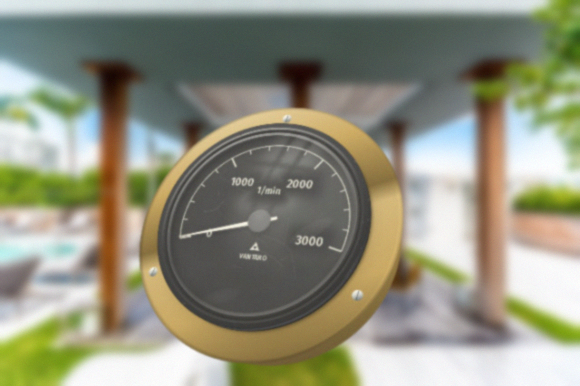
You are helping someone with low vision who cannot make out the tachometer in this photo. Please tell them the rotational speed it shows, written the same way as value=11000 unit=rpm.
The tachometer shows value=0 unit=rpm
